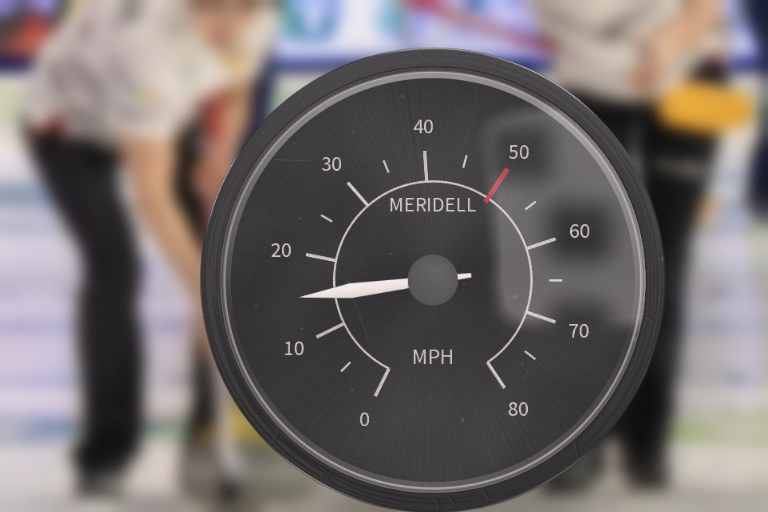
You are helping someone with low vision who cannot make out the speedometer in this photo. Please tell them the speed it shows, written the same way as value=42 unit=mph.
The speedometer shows value=15 unit=mph
